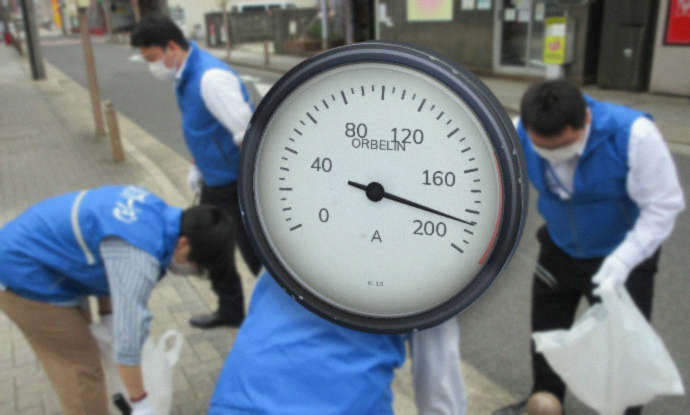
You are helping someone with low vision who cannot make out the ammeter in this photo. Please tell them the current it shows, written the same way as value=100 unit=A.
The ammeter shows value=185 unit=A
